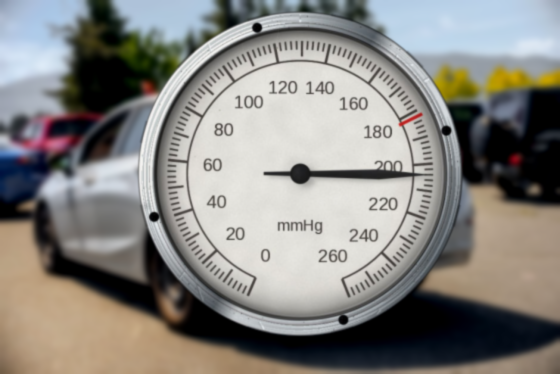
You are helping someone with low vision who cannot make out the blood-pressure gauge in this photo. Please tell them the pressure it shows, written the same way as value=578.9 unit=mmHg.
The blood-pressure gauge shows value=204 unit=mmHg
